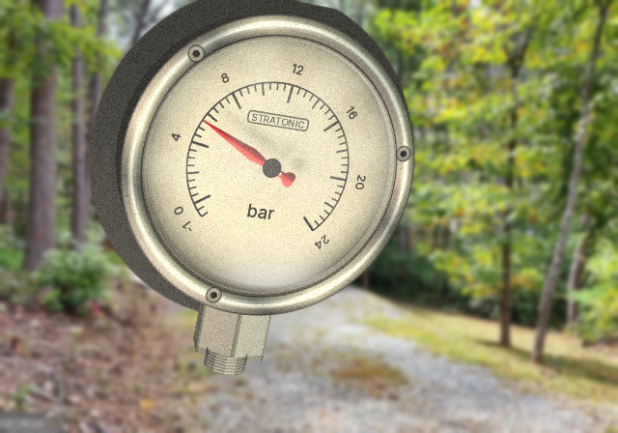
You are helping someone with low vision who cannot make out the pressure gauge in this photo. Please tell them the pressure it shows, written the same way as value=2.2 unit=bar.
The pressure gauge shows value=5.5 unit=bar
